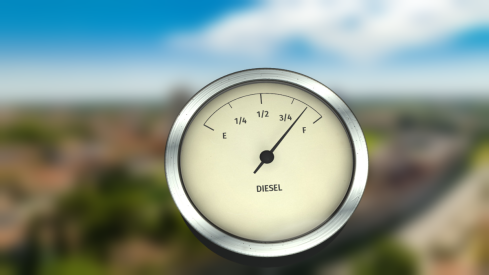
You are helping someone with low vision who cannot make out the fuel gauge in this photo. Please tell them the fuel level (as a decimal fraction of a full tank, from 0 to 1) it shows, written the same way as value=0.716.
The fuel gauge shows value=0.875
